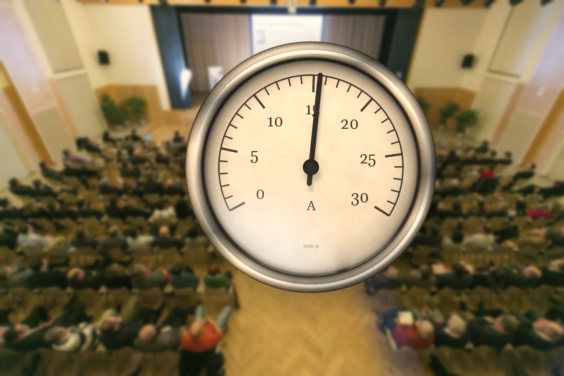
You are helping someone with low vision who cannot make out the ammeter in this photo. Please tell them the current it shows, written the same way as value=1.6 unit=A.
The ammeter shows value=15.5 unit=A
